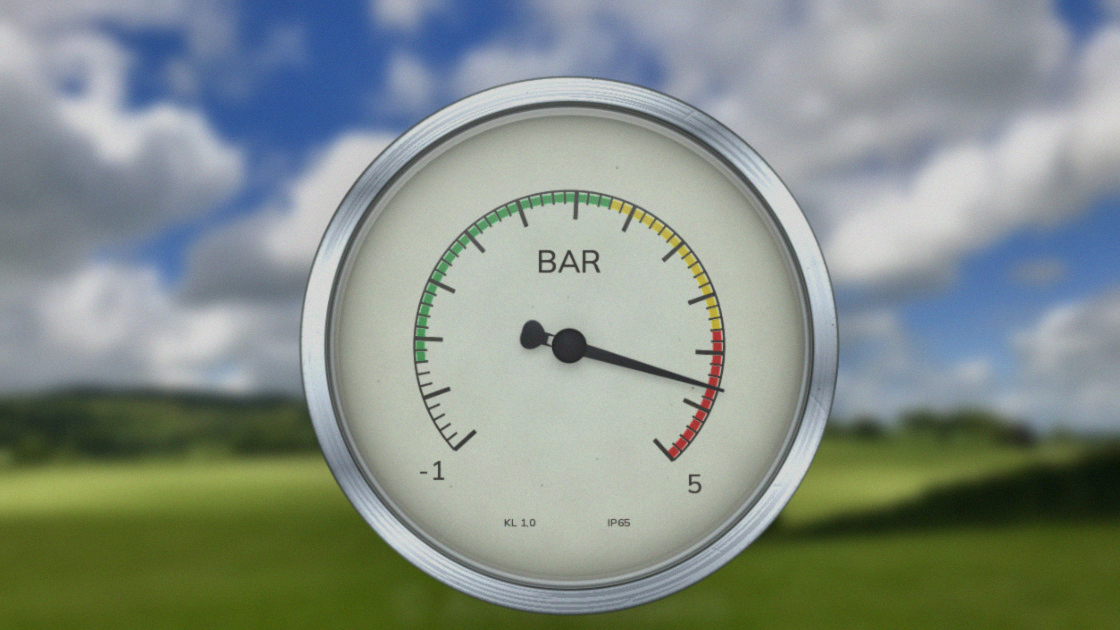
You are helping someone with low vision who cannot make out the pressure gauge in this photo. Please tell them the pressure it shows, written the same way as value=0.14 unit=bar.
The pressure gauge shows value=4.3 unit=bar
